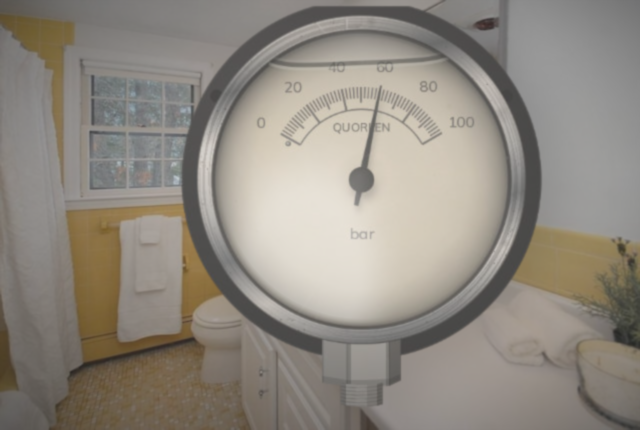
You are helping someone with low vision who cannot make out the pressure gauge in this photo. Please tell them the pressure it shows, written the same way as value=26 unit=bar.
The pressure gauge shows value=60 unit=bar
